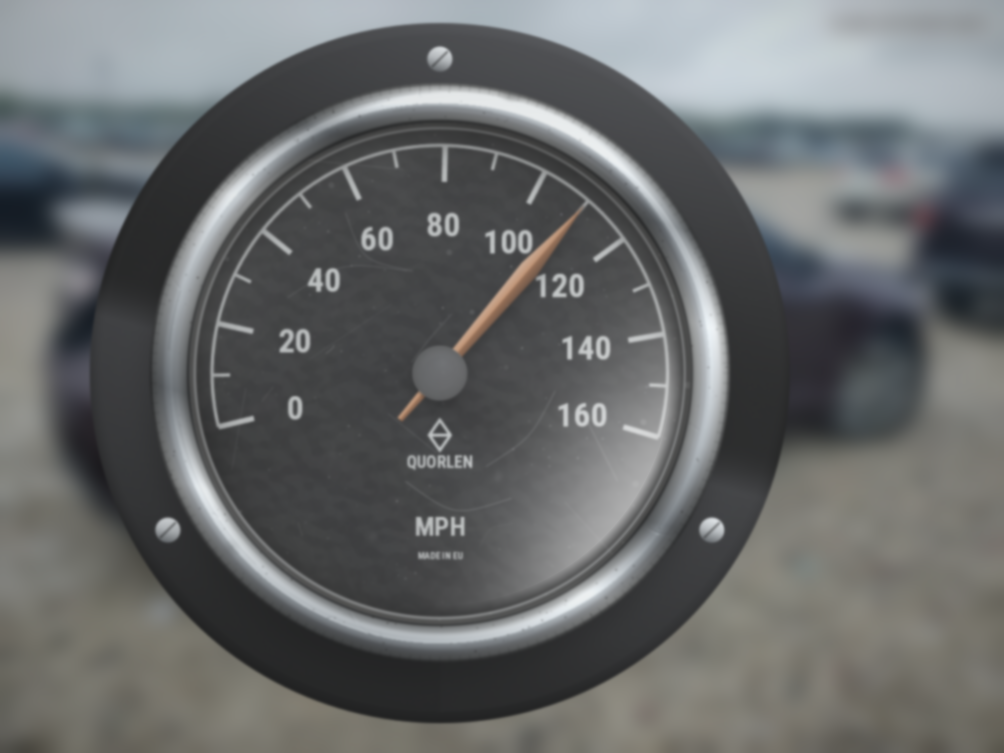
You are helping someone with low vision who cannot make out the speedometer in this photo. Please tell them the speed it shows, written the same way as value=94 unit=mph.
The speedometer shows value=110 unit=mph
